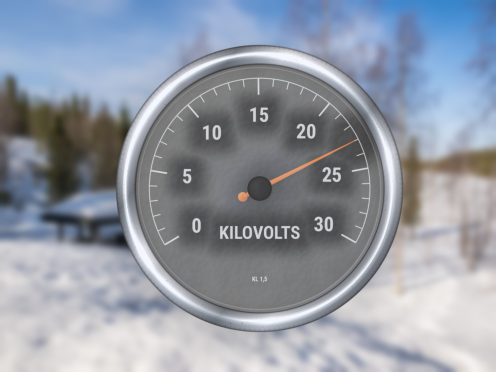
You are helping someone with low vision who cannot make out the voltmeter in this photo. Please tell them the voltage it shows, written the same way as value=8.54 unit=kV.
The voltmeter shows value=23 unit=kV
